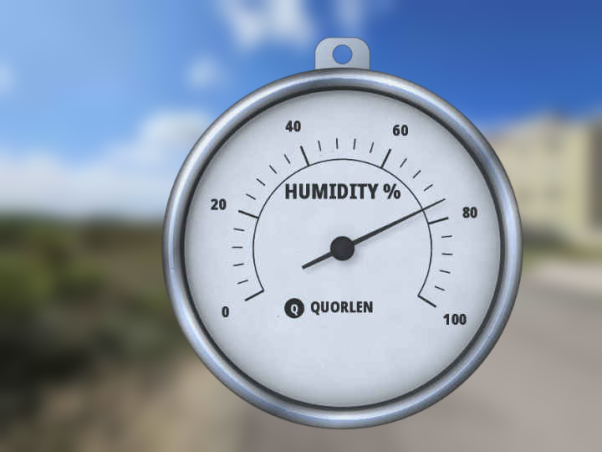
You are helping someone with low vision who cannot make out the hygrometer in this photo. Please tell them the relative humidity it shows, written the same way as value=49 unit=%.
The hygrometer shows value=76 unit=%
